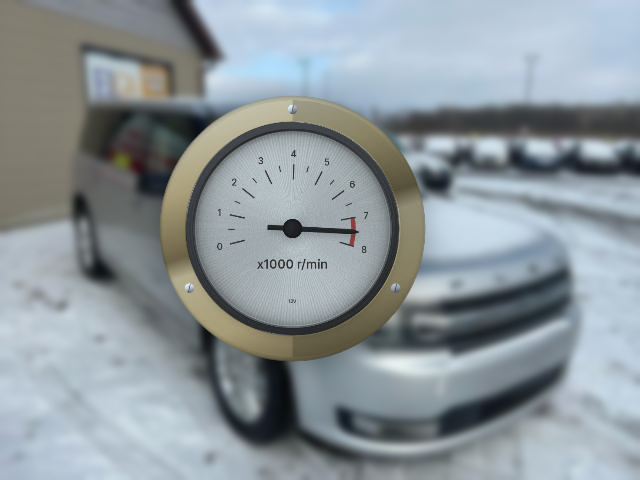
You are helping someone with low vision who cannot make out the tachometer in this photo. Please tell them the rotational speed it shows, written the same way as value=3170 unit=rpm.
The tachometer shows value=7500 unit=rpm
